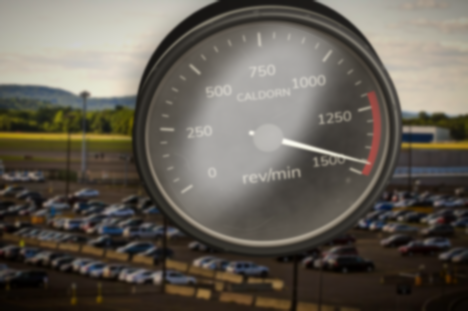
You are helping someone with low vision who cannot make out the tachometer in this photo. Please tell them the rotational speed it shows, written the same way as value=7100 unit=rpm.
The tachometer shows value=1450 unit=rpm
